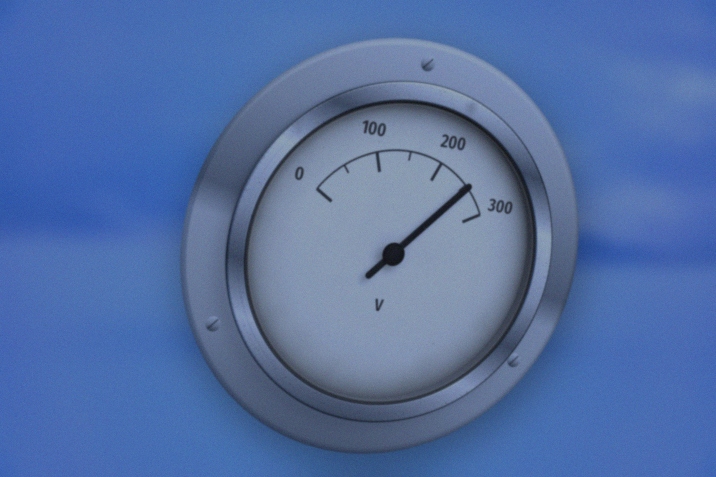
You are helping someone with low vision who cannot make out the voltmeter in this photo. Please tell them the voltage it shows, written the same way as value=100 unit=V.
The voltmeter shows value=250 unit=V
